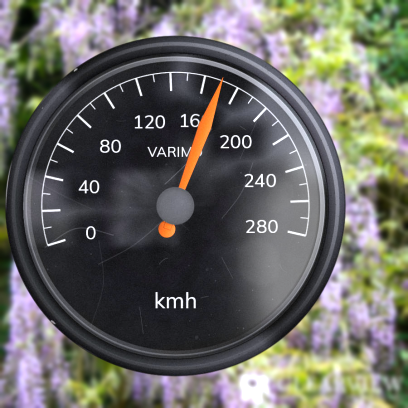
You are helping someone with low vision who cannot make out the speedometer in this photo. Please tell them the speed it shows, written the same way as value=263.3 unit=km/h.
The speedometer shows value=170 unit=km/h
